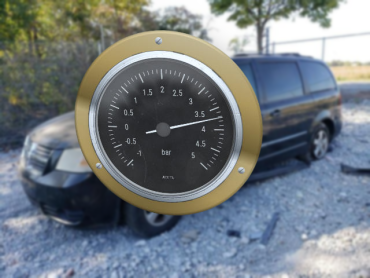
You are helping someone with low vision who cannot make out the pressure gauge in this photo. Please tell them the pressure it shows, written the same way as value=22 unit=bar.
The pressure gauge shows value=3.7 unit=bar
